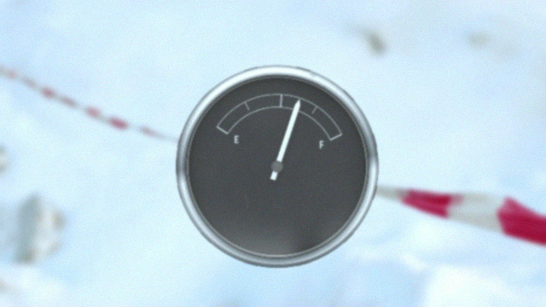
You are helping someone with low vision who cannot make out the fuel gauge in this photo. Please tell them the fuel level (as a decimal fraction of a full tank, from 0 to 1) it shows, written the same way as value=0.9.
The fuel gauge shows value=0.625
